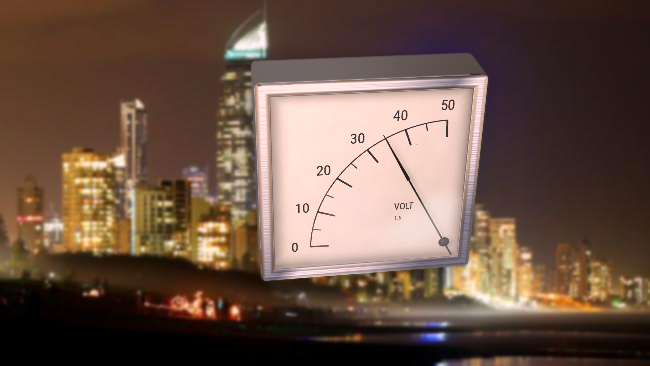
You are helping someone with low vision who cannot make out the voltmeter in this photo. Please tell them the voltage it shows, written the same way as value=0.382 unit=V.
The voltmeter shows value=35 unit=V
